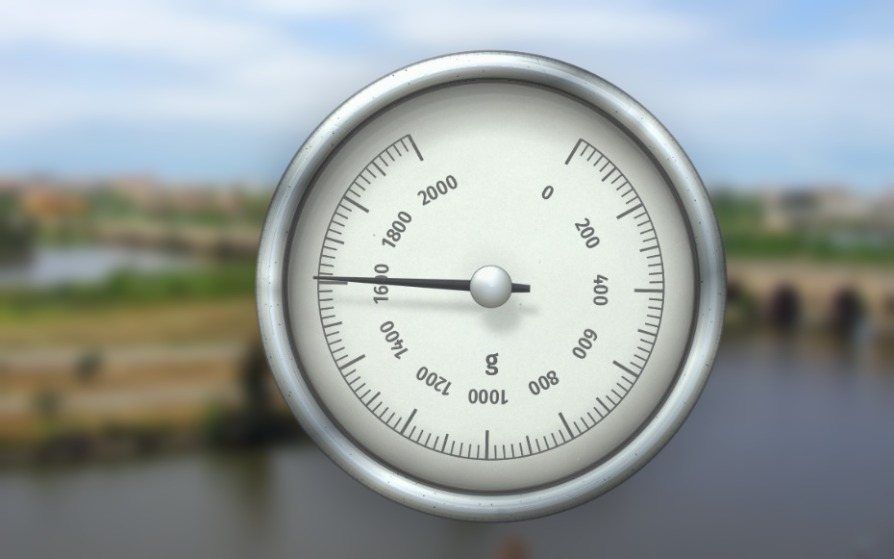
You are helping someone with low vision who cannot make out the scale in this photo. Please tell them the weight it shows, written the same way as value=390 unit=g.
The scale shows value=1610 unit=g
